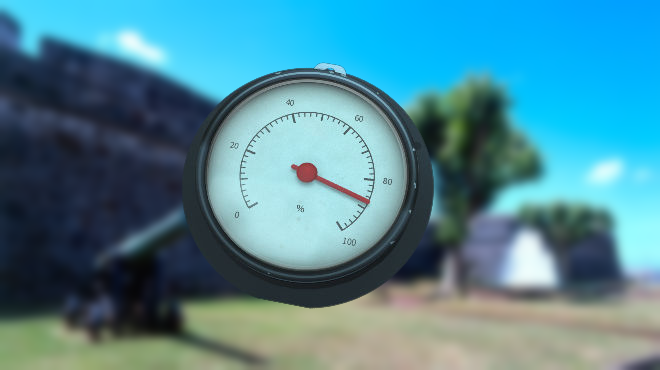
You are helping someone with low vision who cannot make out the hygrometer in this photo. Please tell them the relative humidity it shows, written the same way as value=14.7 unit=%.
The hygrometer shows value=88 unit=%
